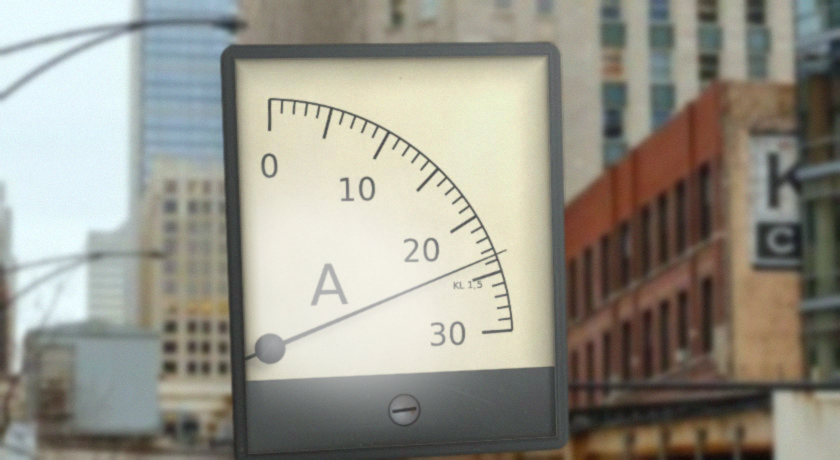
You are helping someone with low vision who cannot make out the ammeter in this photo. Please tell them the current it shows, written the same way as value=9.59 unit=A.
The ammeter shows value=23.5 unit=A
